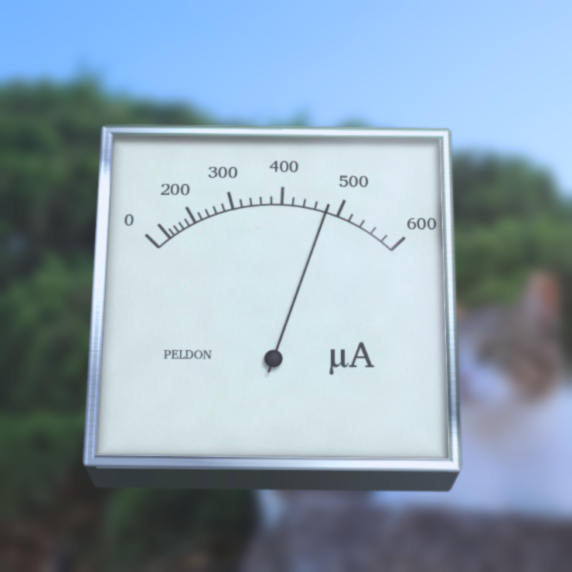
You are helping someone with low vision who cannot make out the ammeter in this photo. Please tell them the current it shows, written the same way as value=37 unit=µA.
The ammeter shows value=480 unit=µA
